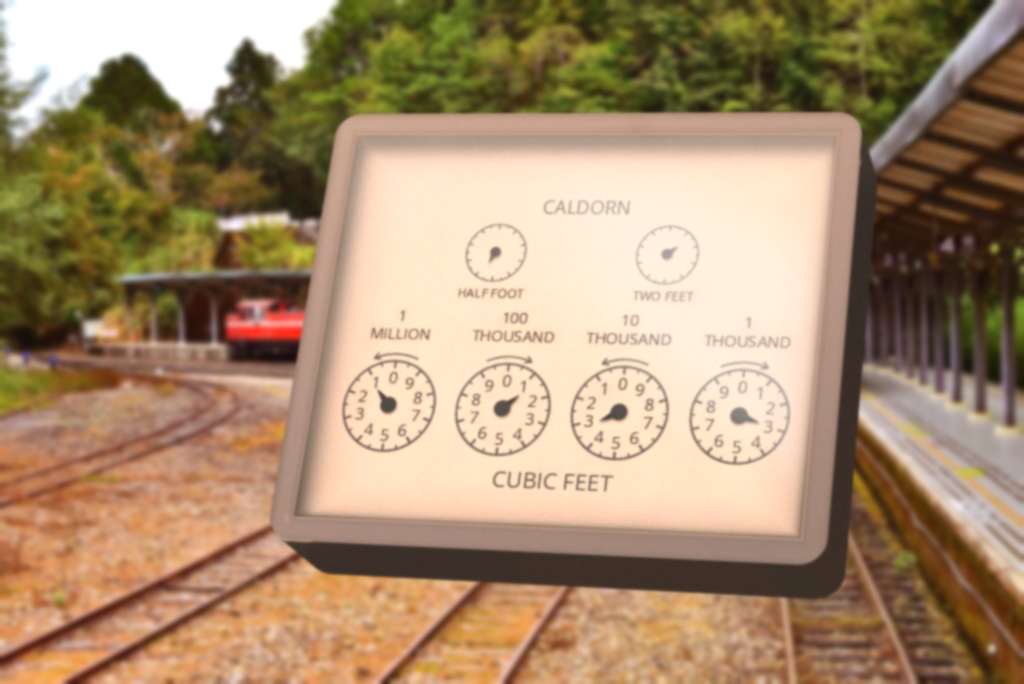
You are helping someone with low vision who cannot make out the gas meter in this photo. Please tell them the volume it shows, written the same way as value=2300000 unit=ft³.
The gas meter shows value=113300 unit=ft³
